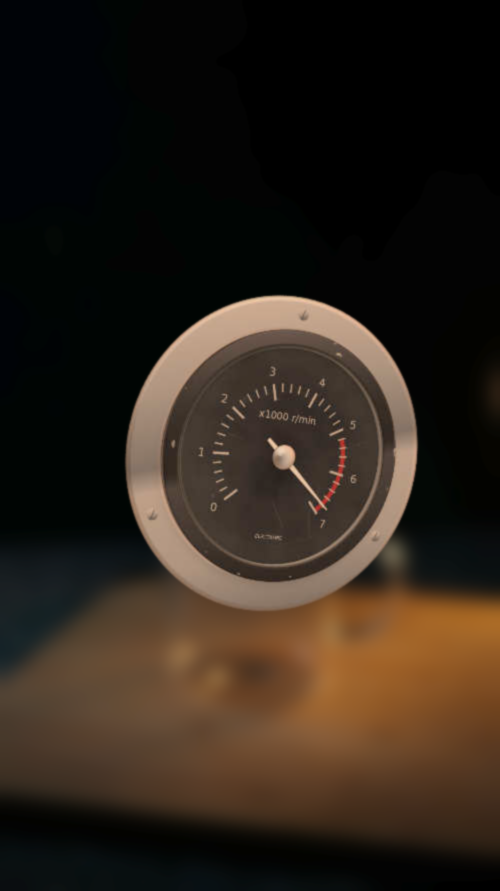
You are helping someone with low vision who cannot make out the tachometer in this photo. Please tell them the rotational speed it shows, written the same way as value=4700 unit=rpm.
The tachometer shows value=6800 unit=rpm
